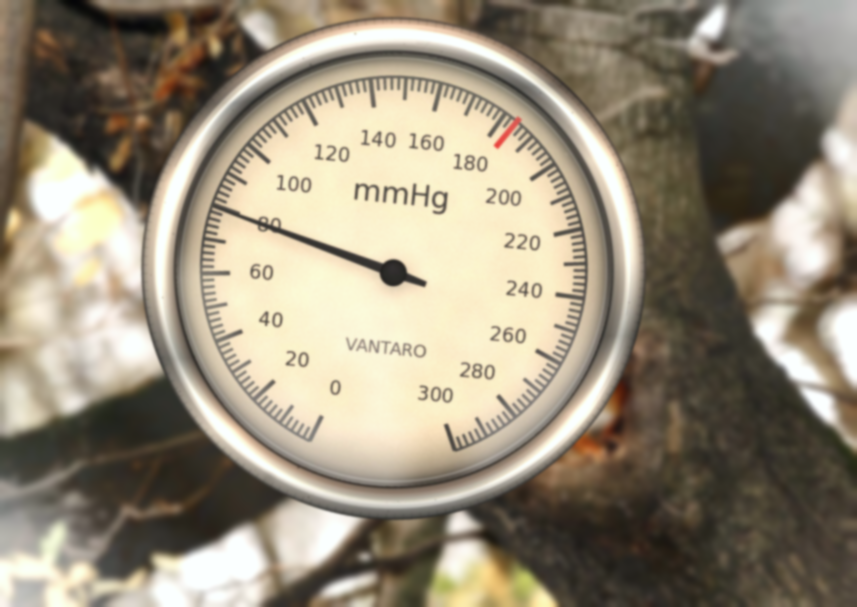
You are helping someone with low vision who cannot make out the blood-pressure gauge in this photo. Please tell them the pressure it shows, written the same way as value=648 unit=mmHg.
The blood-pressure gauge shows value=80 unit=mmHg
